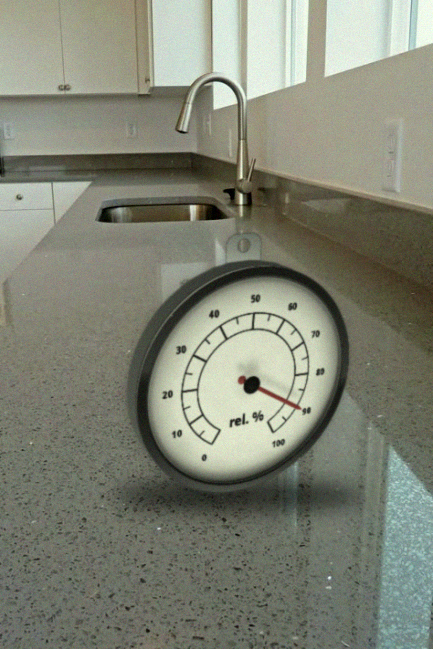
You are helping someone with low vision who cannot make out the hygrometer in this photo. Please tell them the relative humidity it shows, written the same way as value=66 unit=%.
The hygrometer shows value=90 unit=%
